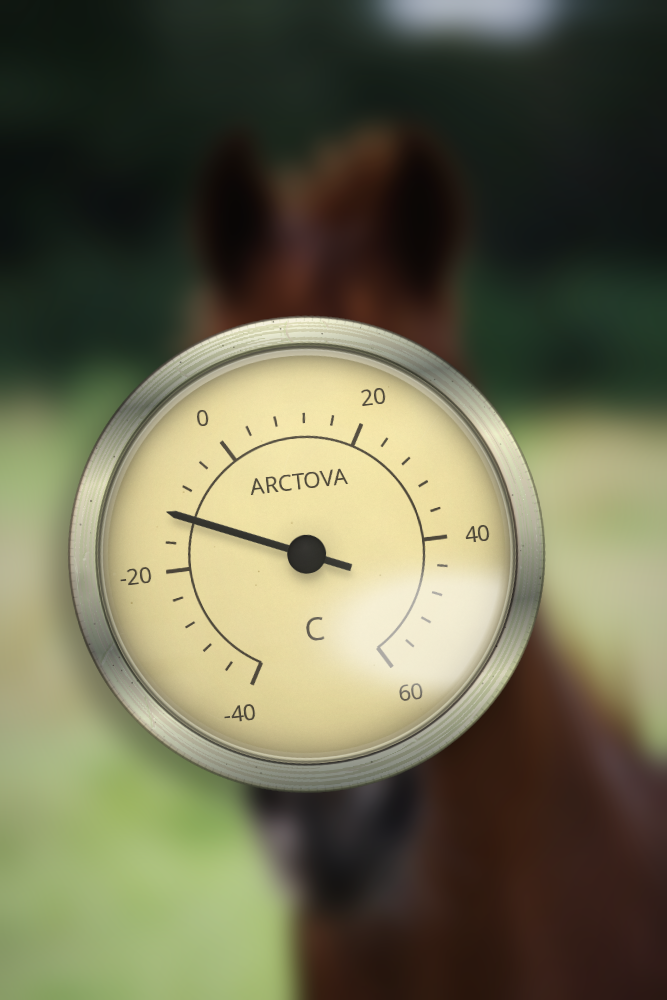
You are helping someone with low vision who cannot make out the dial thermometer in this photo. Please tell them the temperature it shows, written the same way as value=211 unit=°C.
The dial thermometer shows value=-12 unit=°C
